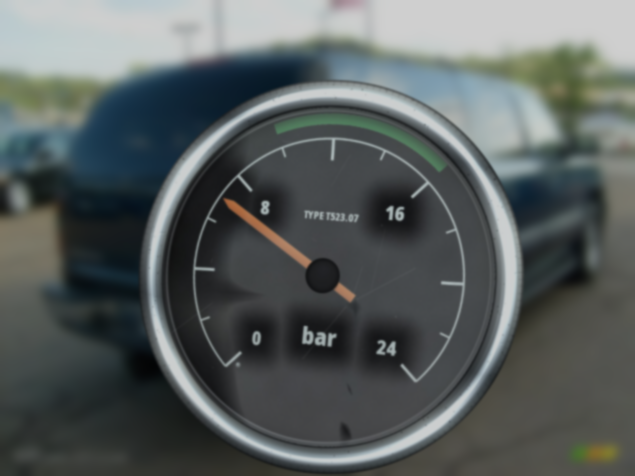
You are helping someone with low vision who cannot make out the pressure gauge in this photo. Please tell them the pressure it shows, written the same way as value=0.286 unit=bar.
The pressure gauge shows value=7 unit=bar
